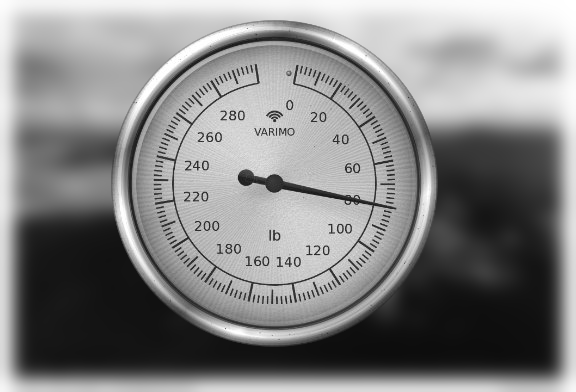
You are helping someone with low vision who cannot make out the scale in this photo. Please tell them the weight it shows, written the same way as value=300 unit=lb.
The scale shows value=80 unit=lb
